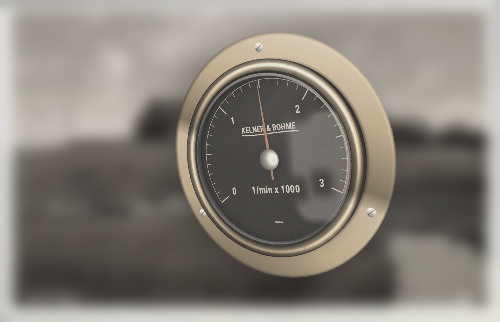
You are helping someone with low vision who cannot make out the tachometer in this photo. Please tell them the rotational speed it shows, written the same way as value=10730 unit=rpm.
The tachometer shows value=1500 unit=rpm
